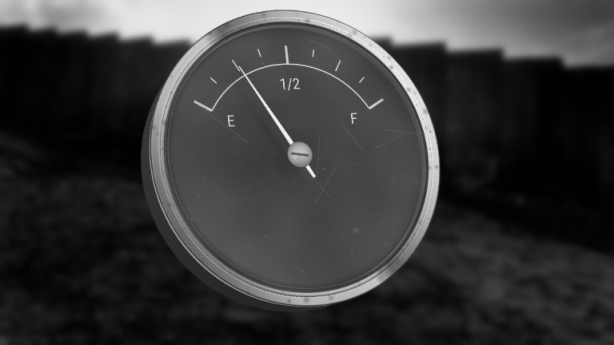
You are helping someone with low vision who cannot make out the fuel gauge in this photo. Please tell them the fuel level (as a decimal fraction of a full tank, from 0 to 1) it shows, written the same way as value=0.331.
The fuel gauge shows value=0.25
